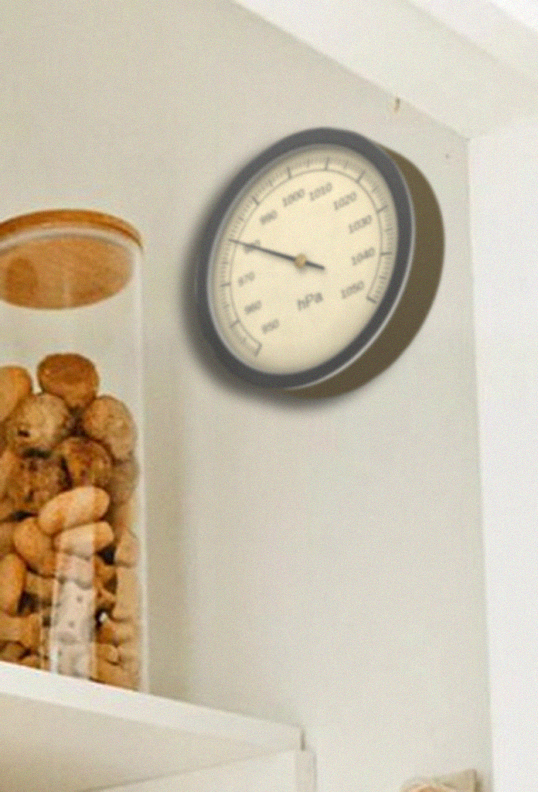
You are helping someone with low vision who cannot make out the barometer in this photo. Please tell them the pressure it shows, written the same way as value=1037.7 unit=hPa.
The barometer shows value=980 unit=hPa
